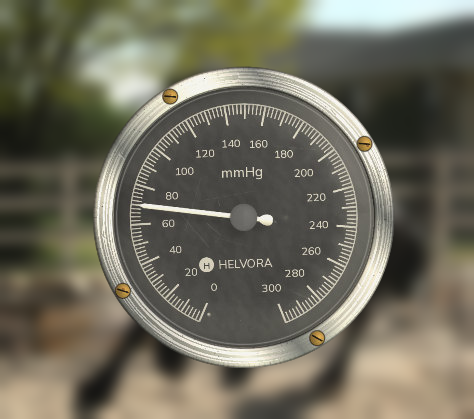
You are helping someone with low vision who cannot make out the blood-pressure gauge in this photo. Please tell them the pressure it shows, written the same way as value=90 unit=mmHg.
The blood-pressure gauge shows value=70 unit=mmHg
